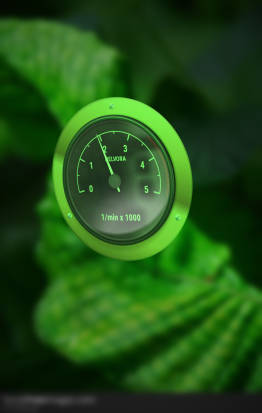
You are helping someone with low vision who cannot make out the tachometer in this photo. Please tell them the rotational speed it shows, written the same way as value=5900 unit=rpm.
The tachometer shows value=2000 unit=rpm
